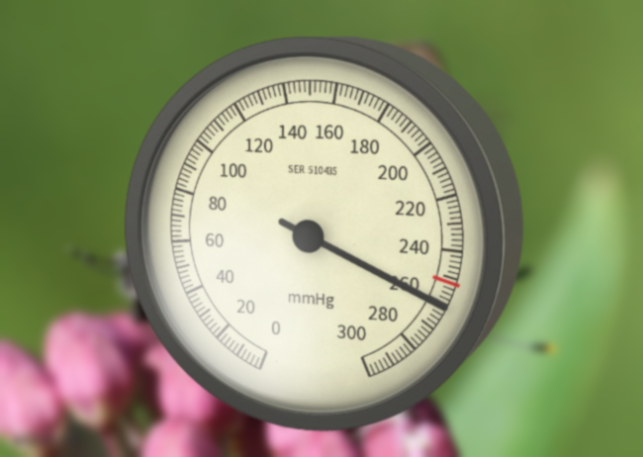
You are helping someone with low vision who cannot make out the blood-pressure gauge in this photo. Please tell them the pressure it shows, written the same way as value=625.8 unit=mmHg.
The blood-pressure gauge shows value=260 unit=mmHg
